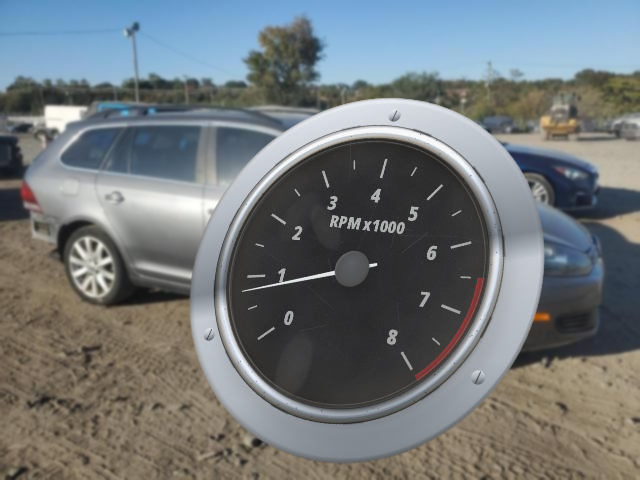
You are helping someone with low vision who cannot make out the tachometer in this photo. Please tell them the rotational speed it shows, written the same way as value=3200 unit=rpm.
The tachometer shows value=750 unit=rpm
